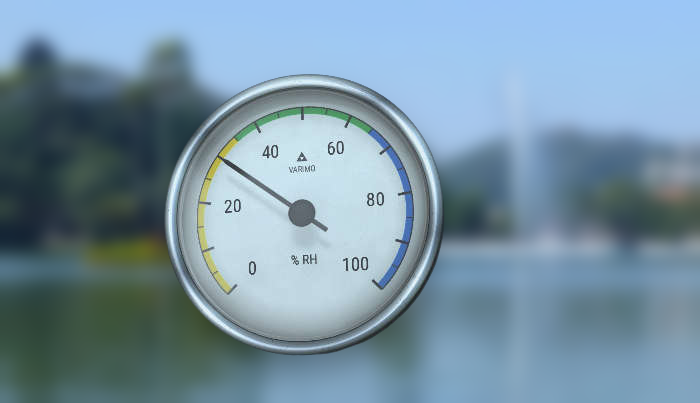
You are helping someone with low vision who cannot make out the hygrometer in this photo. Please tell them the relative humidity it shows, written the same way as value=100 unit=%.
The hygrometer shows value=30 unit=%
